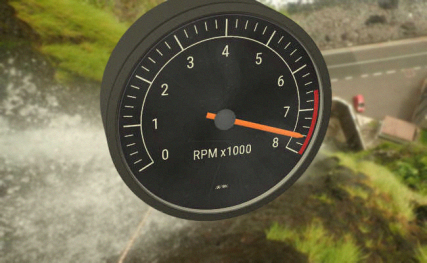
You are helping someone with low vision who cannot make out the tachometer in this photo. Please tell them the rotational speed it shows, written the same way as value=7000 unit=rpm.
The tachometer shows value=7600 unit=rpm
